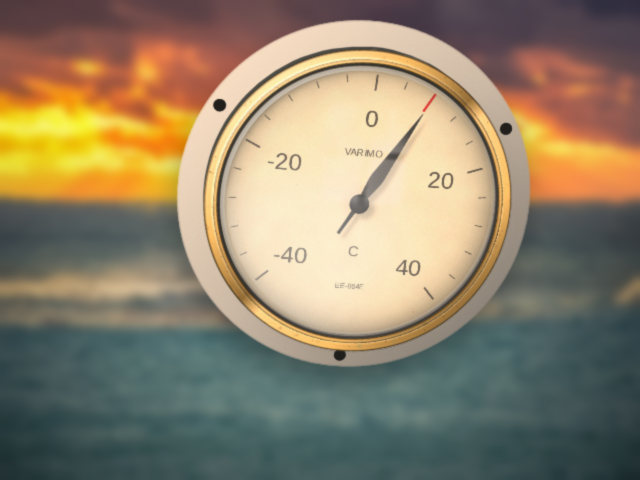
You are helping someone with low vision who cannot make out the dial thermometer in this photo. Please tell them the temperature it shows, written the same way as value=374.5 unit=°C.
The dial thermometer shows value=8 unit=°C
